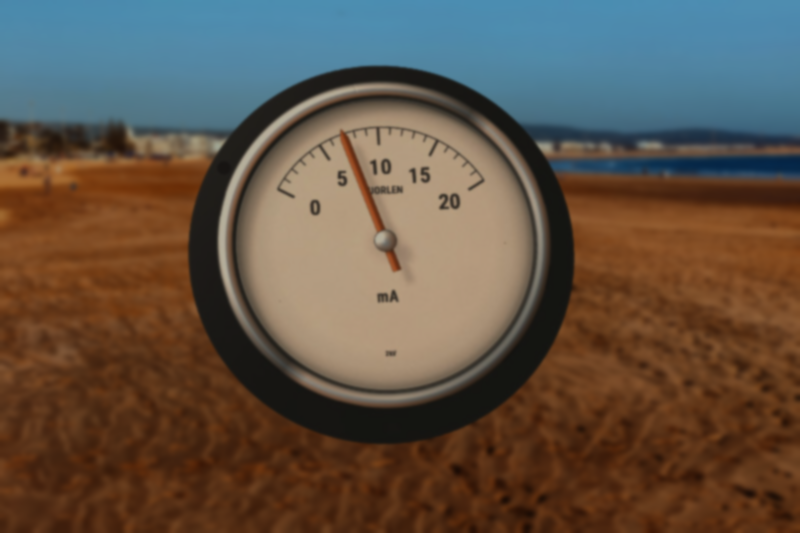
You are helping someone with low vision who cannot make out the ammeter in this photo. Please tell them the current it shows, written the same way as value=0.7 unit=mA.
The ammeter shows value=7 unit=mA
